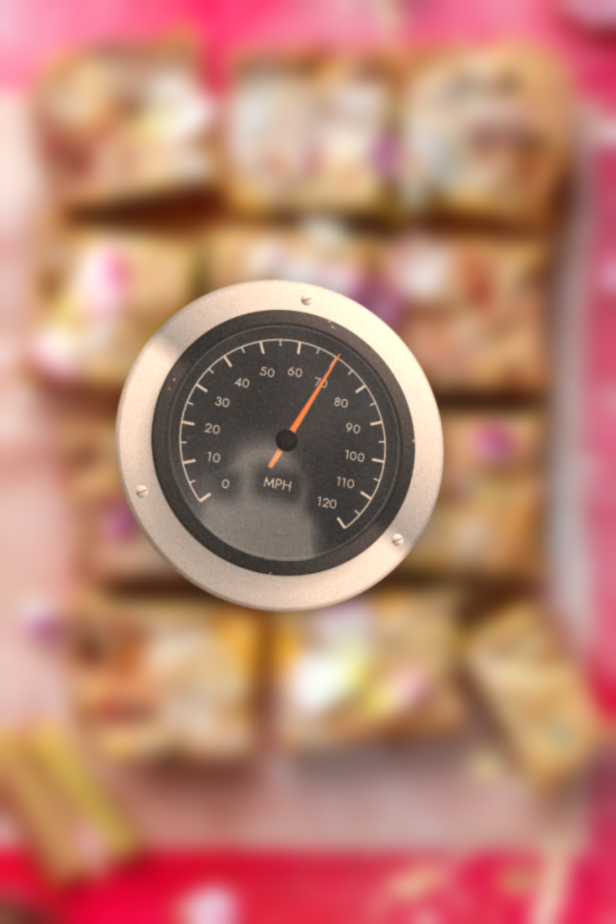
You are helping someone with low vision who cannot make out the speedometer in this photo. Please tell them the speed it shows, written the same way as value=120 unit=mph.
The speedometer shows value=70 unit=mph
